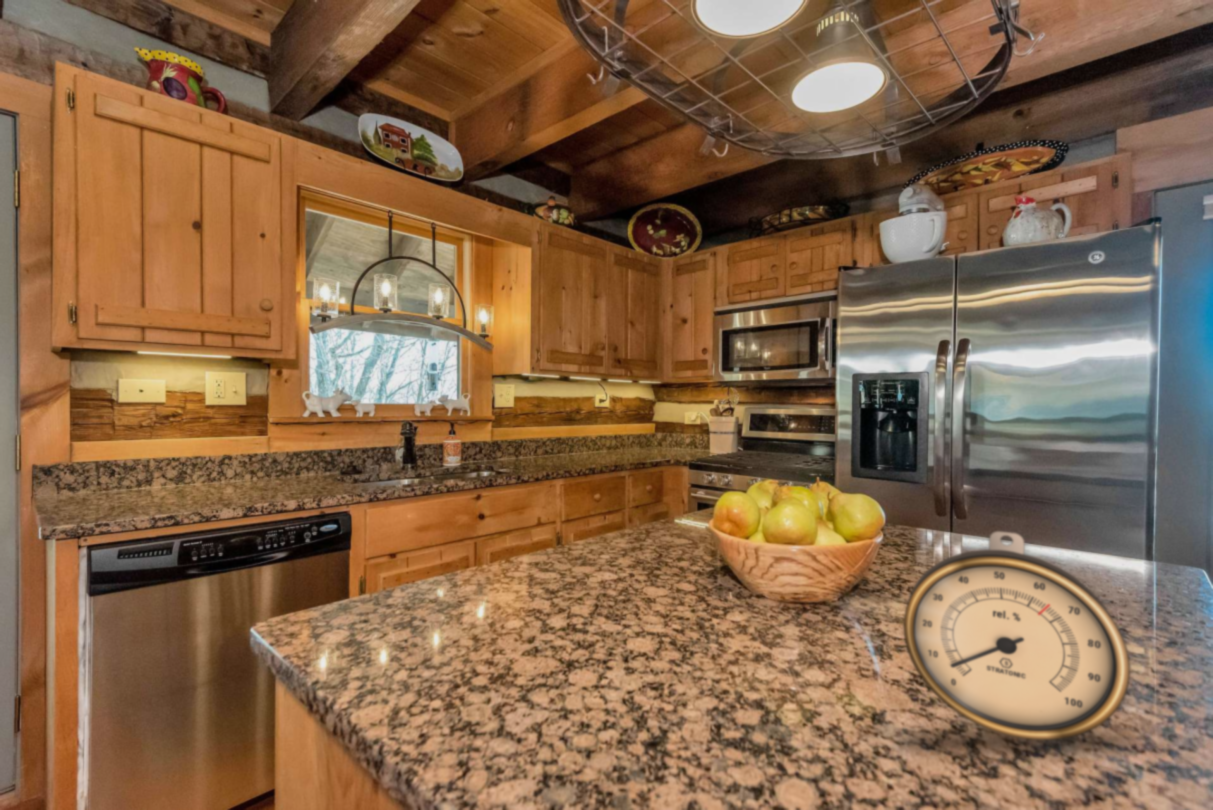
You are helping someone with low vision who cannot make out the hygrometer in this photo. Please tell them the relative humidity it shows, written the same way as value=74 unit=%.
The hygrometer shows value=5 unit=%
